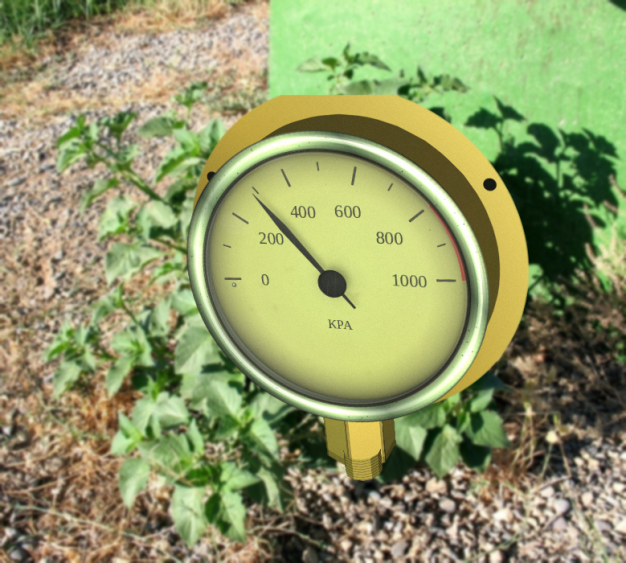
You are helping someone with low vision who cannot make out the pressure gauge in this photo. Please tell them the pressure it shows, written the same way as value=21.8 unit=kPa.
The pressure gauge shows value=300 unit=kPa
